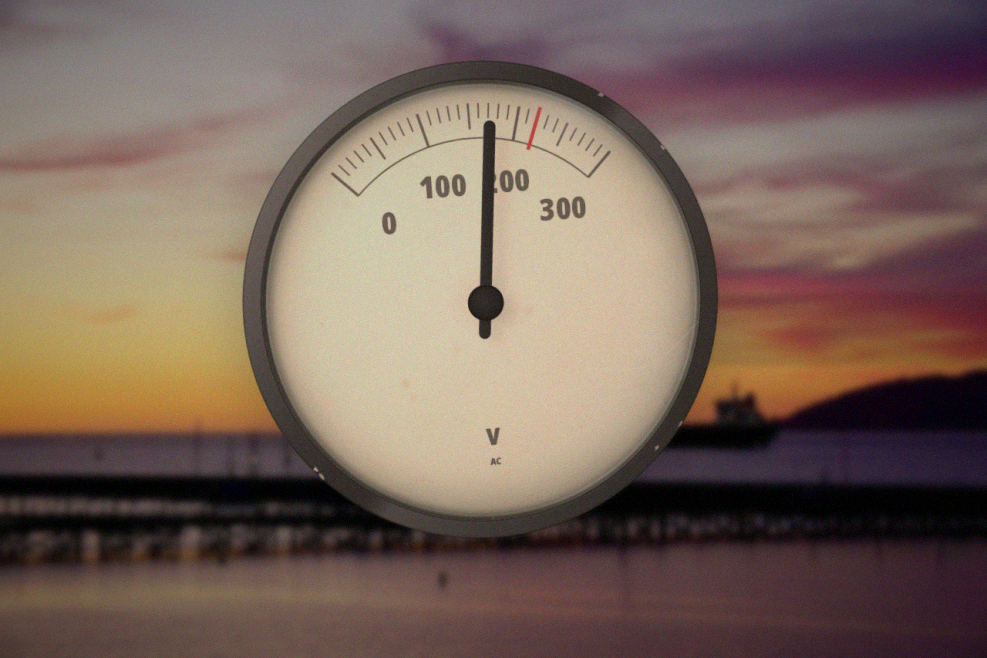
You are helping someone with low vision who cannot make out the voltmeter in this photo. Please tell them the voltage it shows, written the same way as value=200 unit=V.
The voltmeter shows value=170 unit=V
